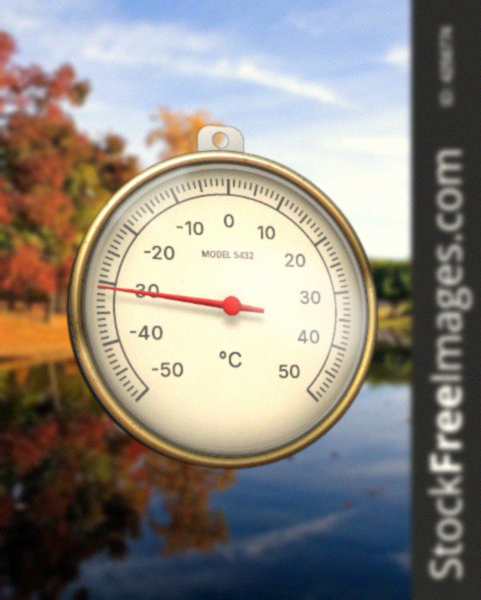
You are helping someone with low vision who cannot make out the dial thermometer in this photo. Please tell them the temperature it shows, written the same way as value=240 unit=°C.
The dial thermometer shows value=-31 unit=°C
